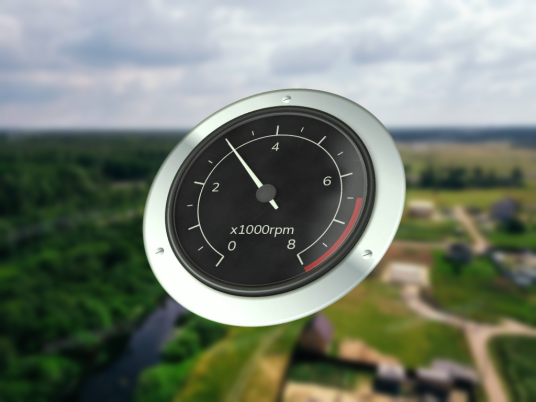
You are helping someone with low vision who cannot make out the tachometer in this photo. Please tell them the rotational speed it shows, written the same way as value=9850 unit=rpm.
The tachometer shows value=3000 unit=rpm
